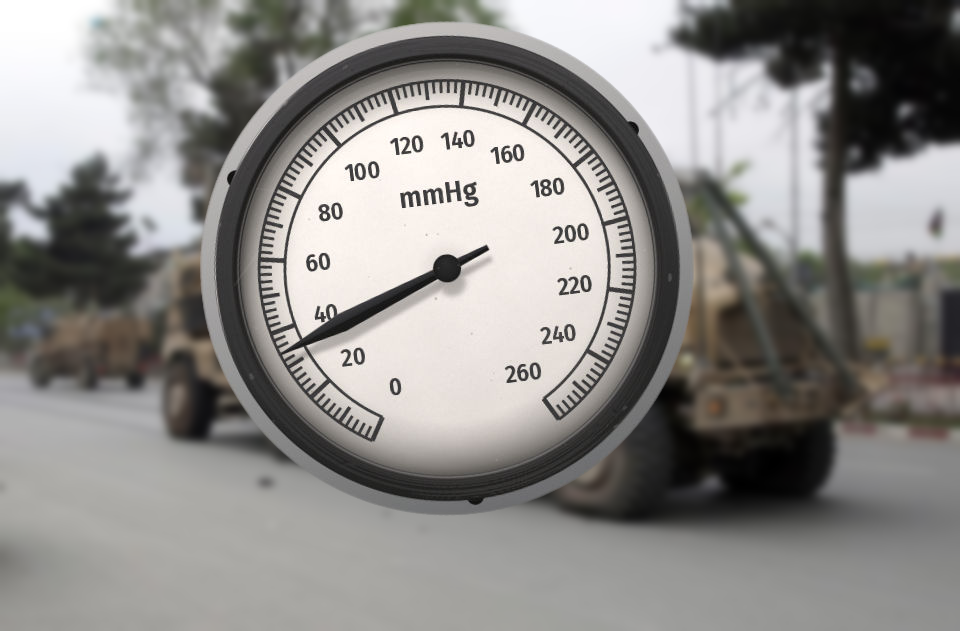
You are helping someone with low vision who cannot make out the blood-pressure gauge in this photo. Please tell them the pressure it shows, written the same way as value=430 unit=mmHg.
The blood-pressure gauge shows value=34 unit=mmHg
